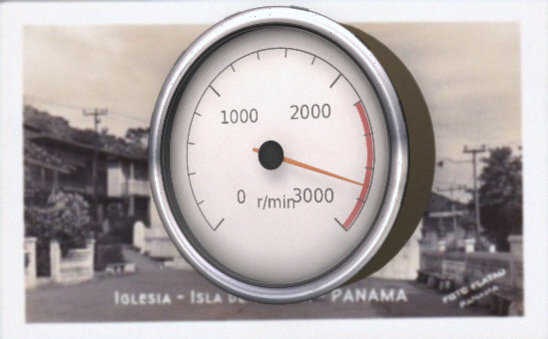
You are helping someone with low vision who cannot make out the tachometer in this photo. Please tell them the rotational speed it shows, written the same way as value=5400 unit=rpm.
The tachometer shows value=2700 unit=rpm
